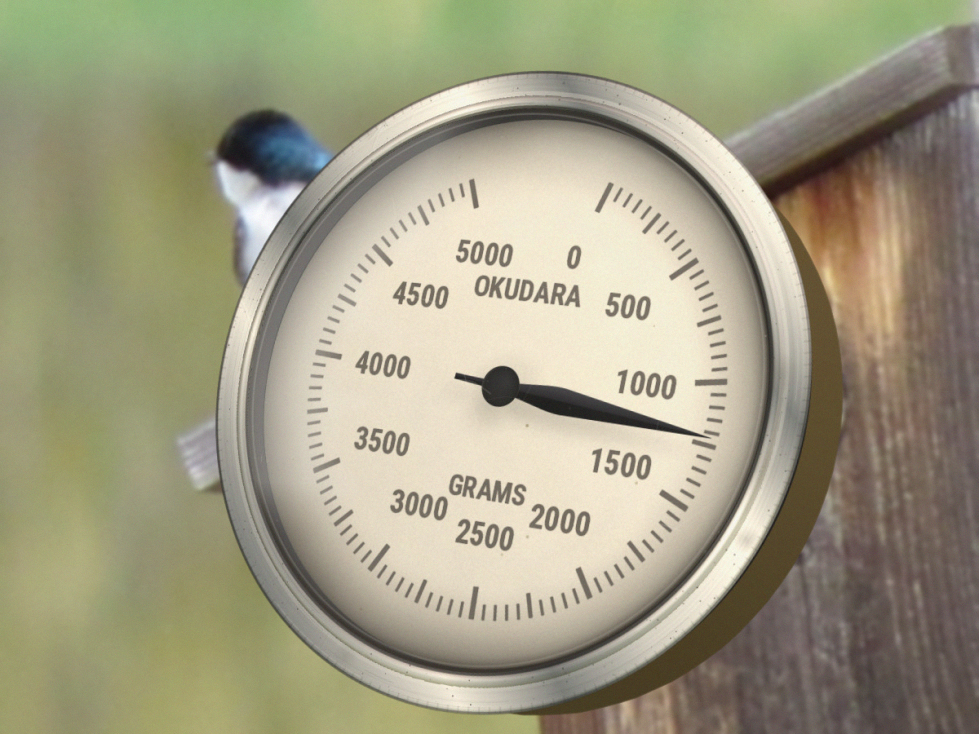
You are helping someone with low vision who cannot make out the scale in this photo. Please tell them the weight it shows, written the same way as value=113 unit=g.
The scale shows value=1225 unit=g
